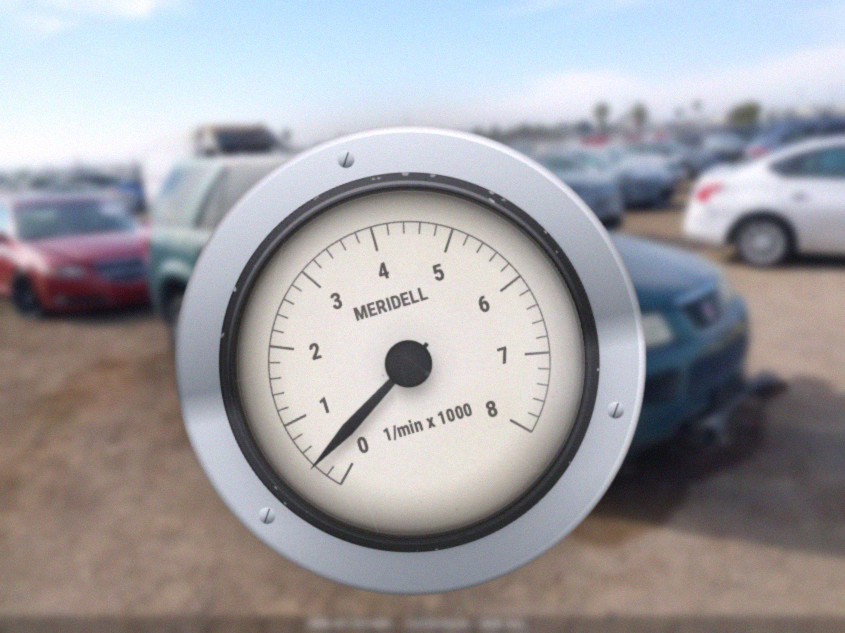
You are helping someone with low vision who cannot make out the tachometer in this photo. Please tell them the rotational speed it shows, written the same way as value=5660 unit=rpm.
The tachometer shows value=400 unit=rpm
